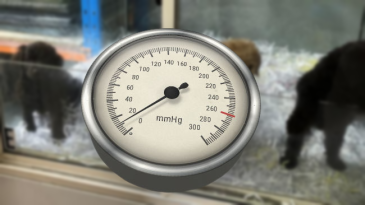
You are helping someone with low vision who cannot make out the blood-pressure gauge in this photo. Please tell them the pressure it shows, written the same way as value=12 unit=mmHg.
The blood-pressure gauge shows value=10 unit=mmHg
